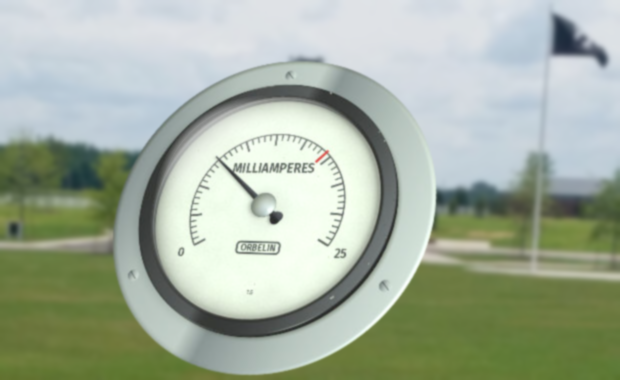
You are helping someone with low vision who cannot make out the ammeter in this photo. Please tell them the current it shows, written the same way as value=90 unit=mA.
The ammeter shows value=7.5 unit=mA
